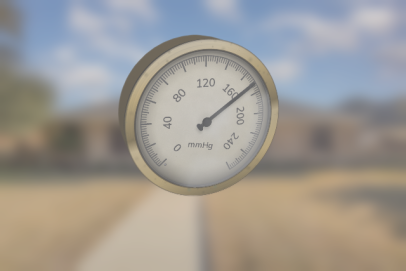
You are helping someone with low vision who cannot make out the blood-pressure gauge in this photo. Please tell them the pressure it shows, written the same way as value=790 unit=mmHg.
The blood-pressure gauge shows value=170 unit=mmHg
